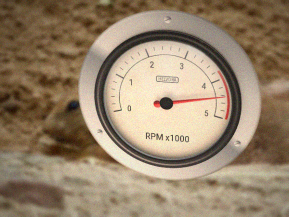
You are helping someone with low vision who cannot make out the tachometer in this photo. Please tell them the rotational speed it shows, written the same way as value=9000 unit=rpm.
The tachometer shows value=4400 unit=rpm
